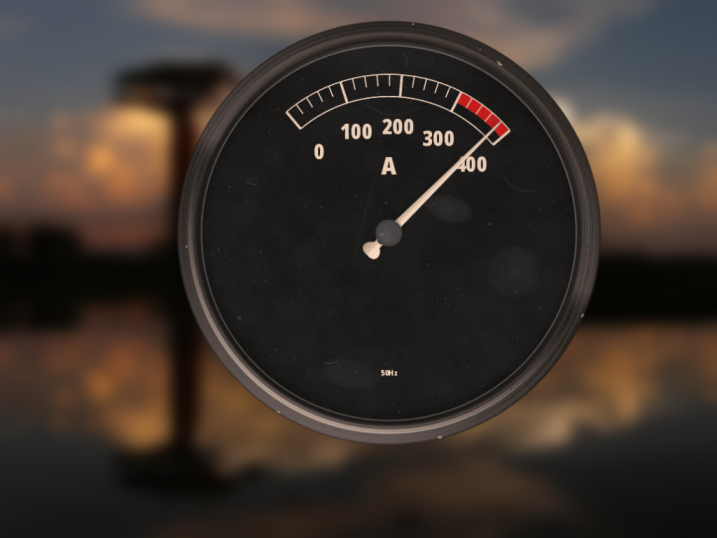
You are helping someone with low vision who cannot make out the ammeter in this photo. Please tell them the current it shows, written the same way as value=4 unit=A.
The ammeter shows value=380 unit=A
